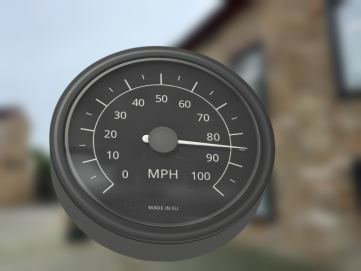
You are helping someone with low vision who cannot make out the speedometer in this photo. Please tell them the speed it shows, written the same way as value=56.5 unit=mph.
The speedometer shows value=85 unit=mph
